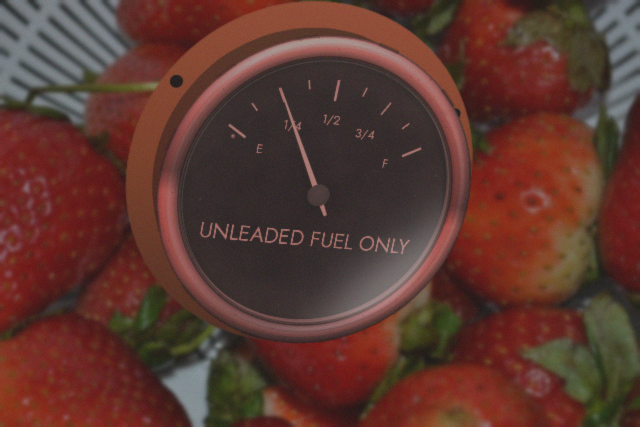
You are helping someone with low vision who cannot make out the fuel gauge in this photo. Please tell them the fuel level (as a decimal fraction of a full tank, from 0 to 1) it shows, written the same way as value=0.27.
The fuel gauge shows value=0.25
